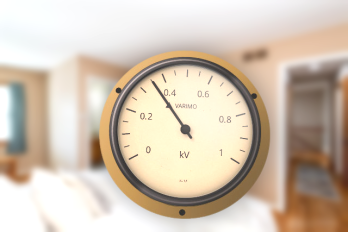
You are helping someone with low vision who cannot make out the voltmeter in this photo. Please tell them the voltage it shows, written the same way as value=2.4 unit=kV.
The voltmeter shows value=0.35 unit=kV
